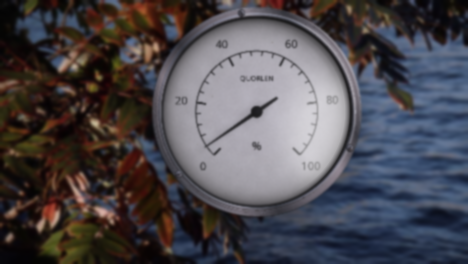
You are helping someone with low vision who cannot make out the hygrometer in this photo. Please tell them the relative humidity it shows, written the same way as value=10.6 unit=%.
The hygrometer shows value=4 unit=%
